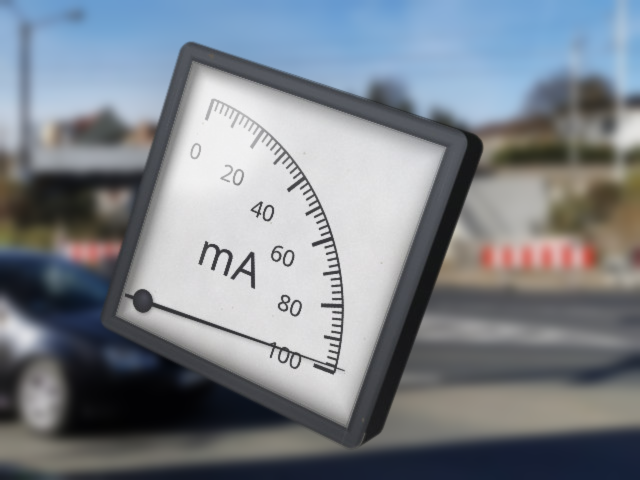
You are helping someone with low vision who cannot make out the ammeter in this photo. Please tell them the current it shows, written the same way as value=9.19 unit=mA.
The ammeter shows value=98 unit=mA
